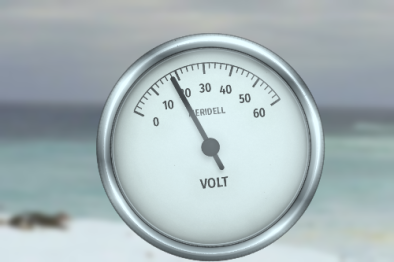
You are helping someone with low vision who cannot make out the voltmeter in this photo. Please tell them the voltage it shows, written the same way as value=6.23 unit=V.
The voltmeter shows value=18 unit=V
